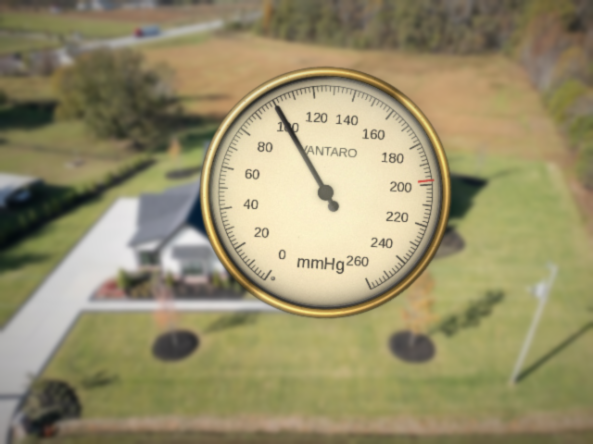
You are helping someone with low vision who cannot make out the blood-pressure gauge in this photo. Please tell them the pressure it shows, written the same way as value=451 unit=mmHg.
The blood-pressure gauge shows value=100 unit=mmHg
